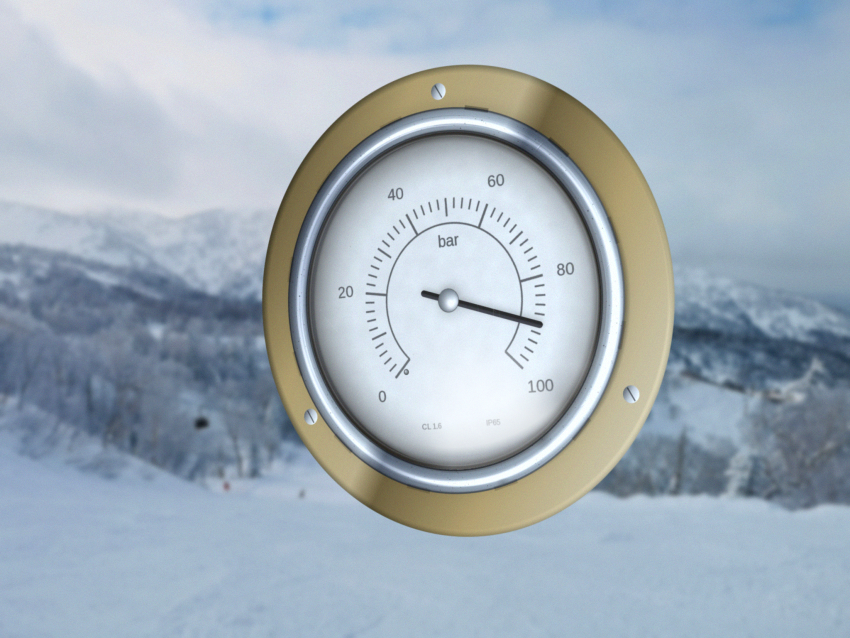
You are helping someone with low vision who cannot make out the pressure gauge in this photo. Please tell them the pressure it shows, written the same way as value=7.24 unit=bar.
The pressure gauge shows value=90 unit=bar
